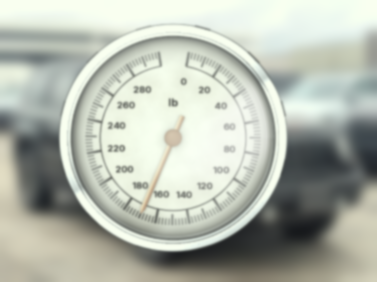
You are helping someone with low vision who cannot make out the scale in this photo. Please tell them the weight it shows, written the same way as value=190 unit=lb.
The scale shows value=170 unit=lb
